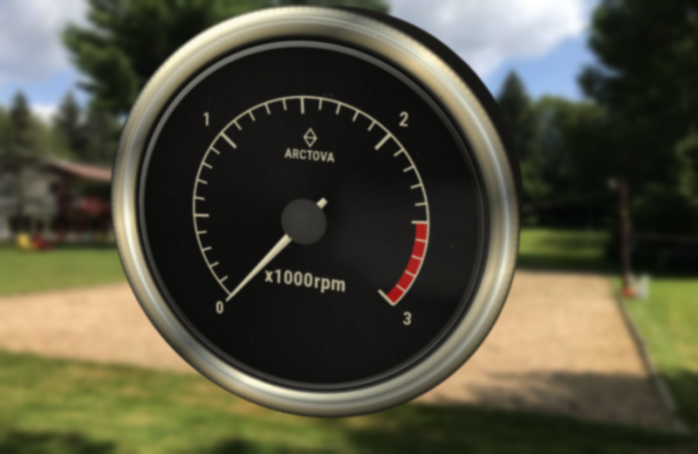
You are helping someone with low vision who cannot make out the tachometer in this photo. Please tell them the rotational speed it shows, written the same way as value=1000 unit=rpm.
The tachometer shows value=0 unit=rpm
